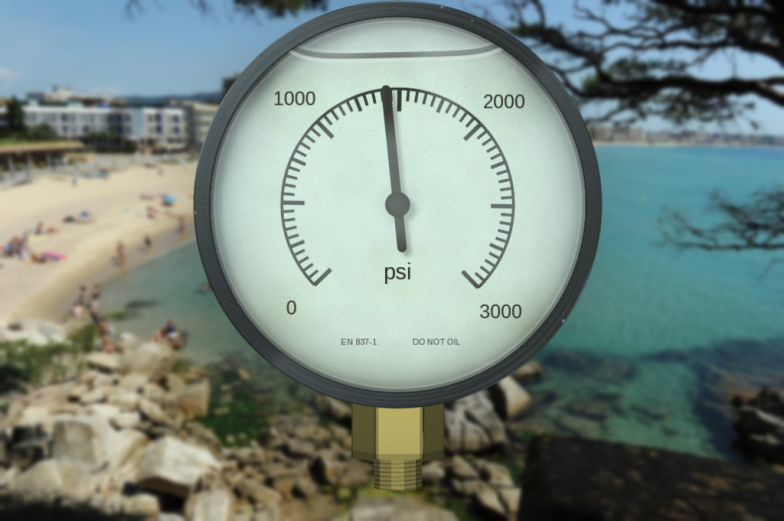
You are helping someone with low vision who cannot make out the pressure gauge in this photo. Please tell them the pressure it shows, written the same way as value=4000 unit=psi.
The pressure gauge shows value=1425 unit=psi
